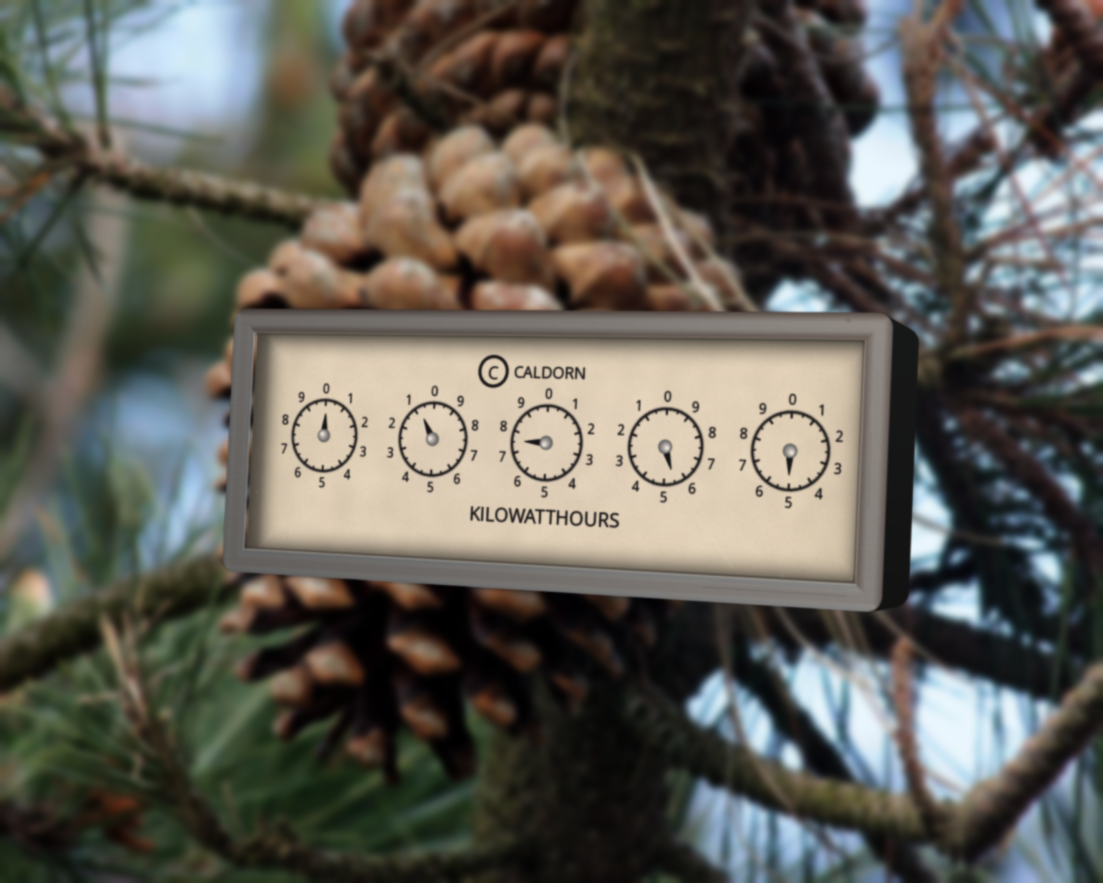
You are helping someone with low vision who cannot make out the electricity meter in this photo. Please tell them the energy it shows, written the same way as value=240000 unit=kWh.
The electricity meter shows value=755 unit=kWh
